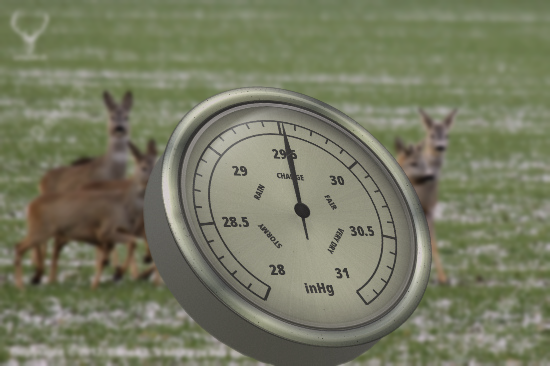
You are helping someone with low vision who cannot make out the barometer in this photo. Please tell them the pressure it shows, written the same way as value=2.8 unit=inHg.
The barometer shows value=29.5 unit=inHg
